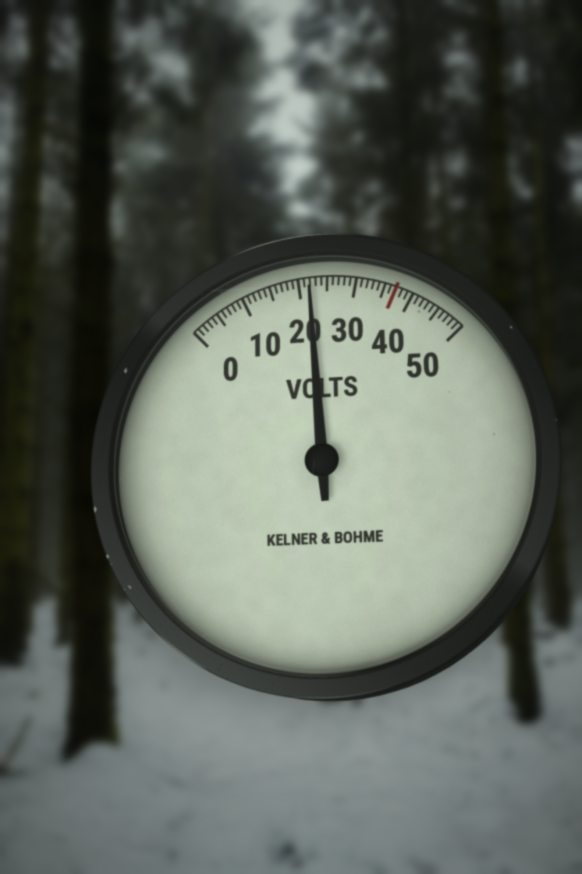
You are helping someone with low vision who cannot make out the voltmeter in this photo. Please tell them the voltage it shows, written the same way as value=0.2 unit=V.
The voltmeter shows value=22 unit=V
